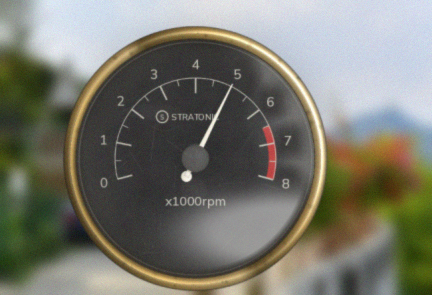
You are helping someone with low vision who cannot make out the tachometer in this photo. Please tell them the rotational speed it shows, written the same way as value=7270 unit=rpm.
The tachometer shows value=5000 unit=rpm
